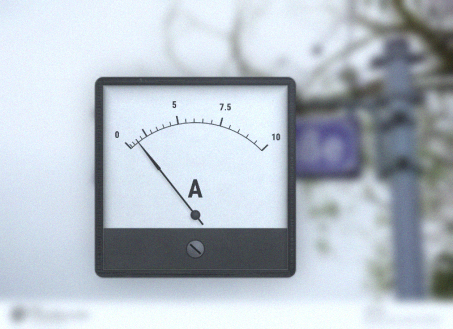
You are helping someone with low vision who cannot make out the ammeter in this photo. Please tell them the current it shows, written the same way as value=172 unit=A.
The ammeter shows value=1.5 unit=A
